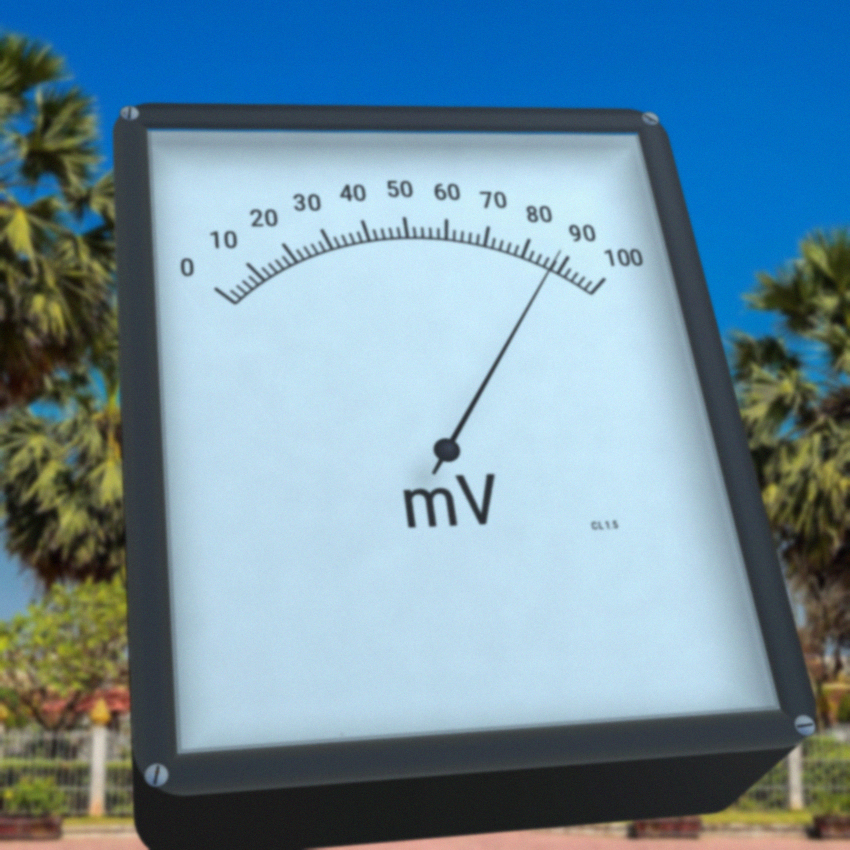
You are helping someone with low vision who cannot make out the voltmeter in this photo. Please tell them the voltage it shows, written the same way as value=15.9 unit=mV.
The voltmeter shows value=88 unit=mV
